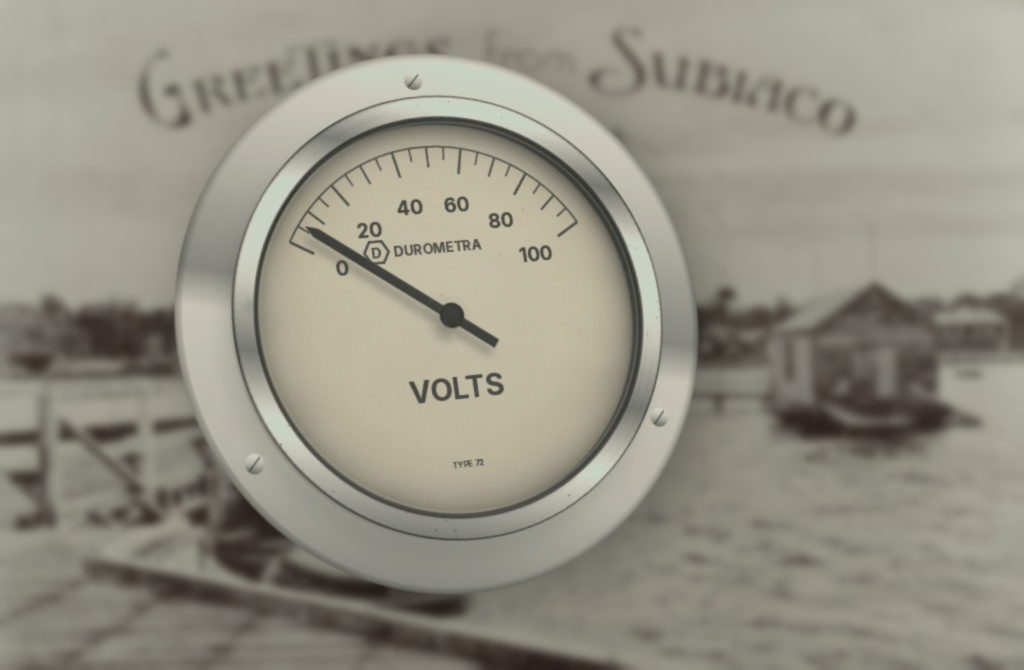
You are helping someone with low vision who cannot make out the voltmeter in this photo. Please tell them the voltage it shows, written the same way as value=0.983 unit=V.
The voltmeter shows value=5 unit=V
